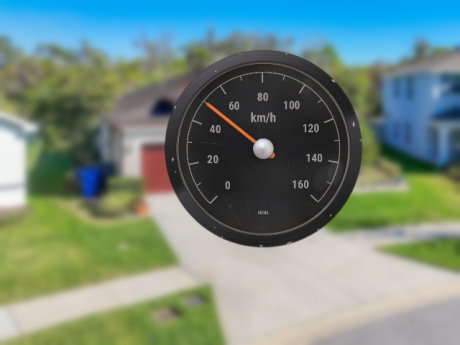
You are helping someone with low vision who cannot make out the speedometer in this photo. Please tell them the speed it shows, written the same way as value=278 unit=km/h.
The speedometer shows value=50 unit=km/h
